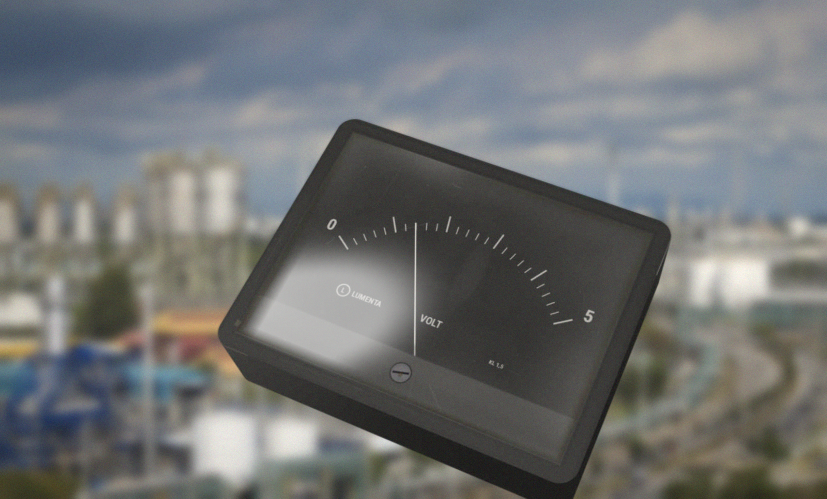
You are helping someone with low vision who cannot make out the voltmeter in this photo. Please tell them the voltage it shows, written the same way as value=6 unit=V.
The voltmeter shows value=1.4 unit=V
